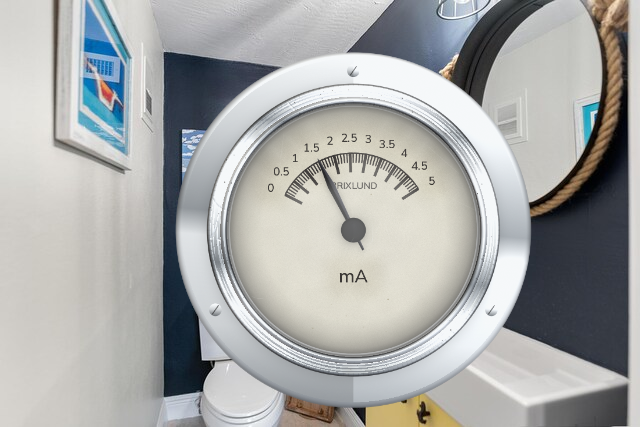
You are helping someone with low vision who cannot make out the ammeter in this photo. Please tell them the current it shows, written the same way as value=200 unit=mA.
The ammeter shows value=1.5 unit=mA
